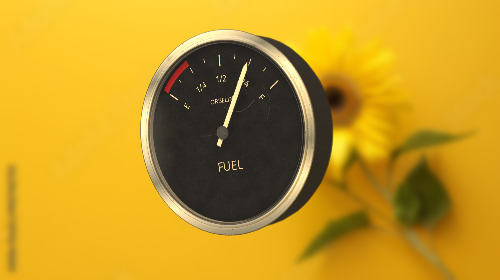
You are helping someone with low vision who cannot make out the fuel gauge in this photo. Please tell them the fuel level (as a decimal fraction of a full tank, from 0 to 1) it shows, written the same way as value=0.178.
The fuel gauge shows value=0.75
